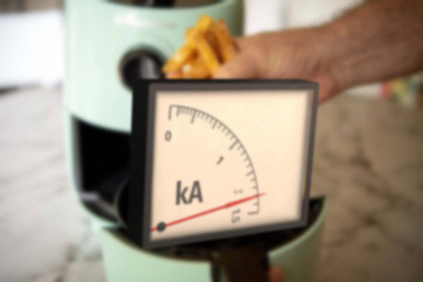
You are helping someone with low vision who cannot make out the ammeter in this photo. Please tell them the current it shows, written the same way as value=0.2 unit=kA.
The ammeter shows value=1.4 unit=kA
